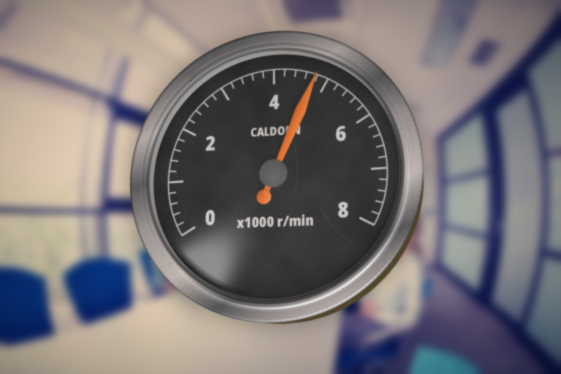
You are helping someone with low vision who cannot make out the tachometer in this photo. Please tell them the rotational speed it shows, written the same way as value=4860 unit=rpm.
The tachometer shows value=4800 unit=rpm
